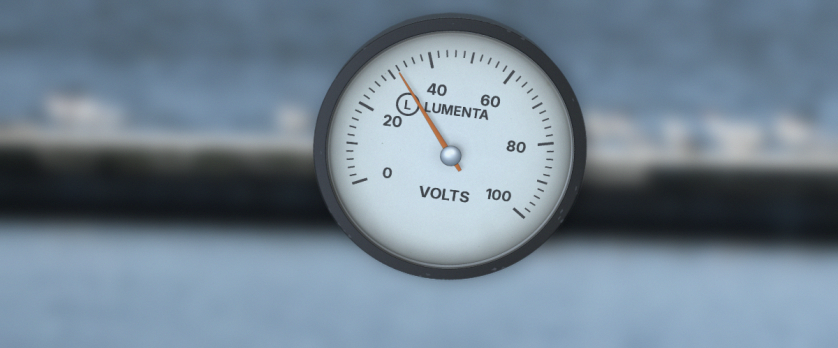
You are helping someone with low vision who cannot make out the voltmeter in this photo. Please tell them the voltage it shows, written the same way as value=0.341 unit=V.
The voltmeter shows value=32 unit=V
